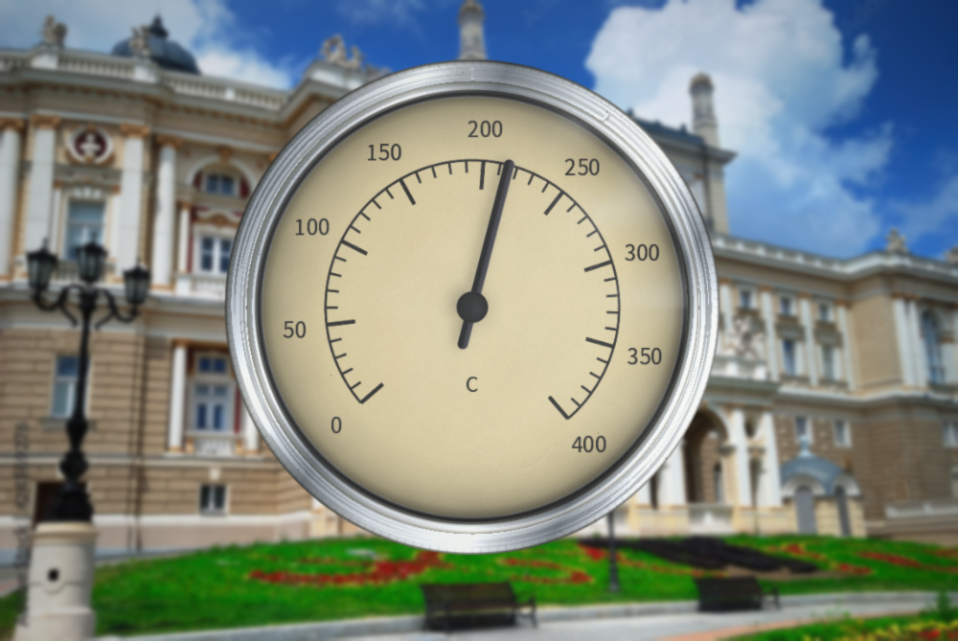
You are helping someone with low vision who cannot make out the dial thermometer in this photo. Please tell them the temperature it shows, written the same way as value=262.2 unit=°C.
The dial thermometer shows value=215 unit=°C
